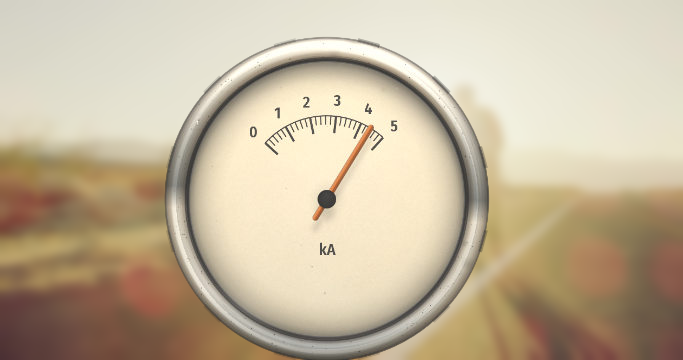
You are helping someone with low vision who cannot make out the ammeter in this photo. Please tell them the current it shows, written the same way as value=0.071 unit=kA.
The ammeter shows value=4.4 unit=kA
